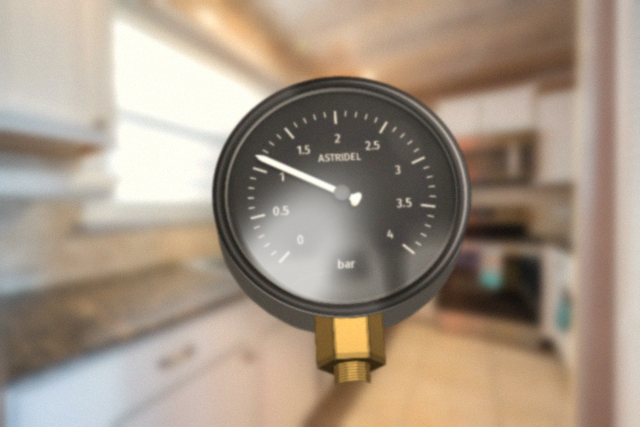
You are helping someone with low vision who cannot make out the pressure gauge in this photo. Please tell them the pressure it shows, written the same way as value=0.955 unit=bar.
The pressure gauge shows value=1.1 unit=bar
